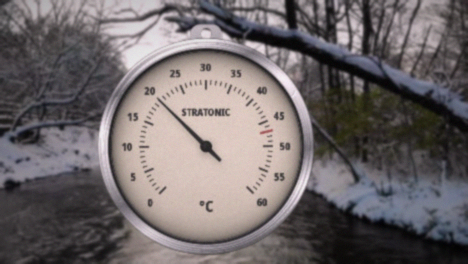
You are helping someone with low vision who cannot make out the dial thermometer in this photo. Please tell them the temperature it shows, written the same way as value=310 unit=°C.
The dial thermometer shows value=20 unit=°C
